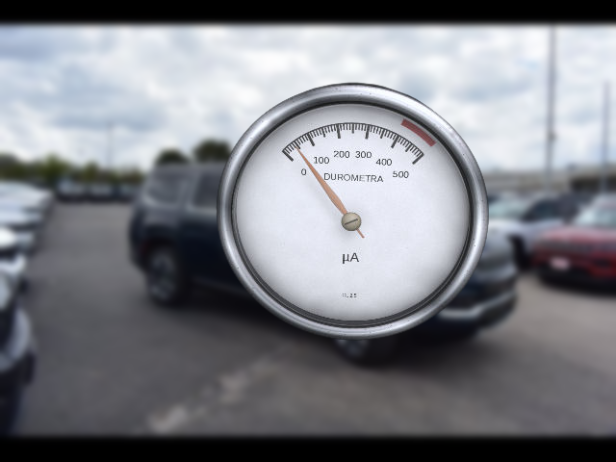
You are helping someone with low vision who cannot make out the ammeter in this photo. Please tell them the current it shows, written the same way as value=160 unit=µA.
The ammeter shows value=50 unit=µA
